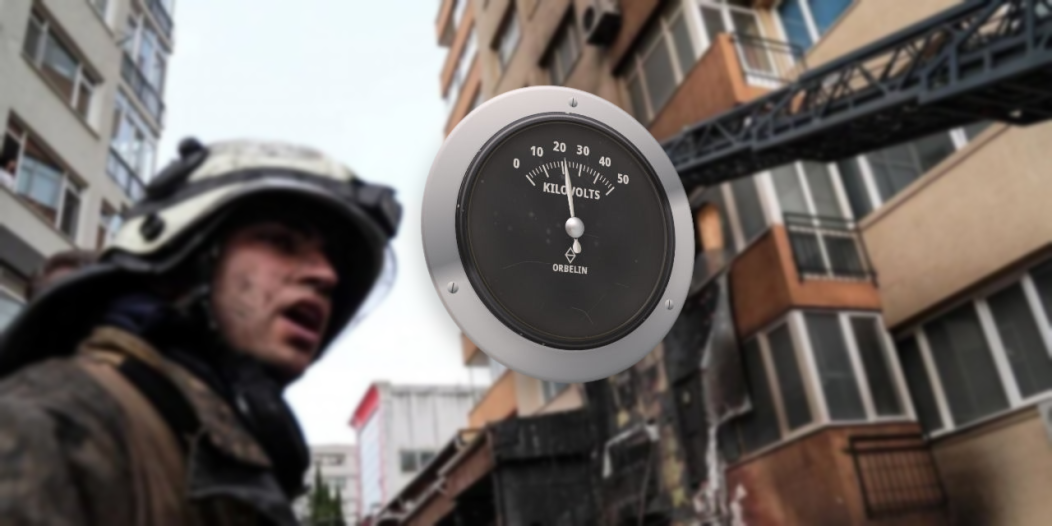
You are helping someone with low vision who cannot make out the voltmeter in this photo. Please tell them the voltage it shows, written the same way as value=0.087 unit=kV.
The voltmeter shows value=20 unit=kV
